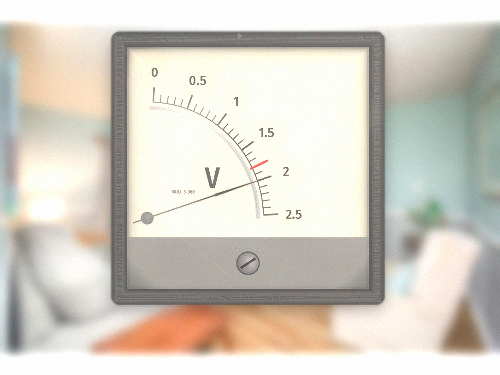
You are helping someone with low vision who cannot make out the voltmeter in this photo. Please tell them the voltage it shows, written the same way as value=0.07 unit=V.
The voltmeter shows value=2 unit=V
